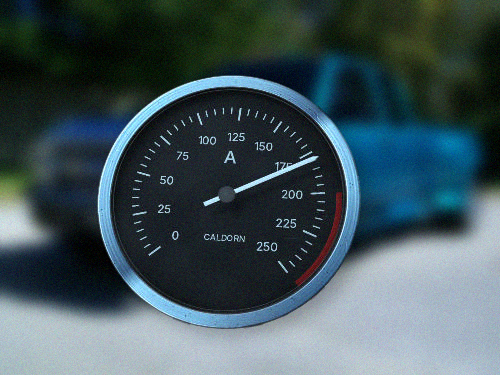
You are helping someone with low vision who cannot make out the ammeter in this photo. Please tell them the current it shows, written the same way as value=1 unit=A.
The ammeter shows value=180 unit=A
